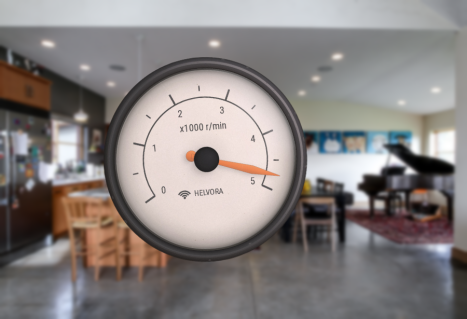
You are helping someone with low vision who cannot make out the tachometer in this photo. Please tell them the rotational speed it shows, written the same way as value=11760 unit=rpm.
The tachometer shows value=4750 unit=rpm
